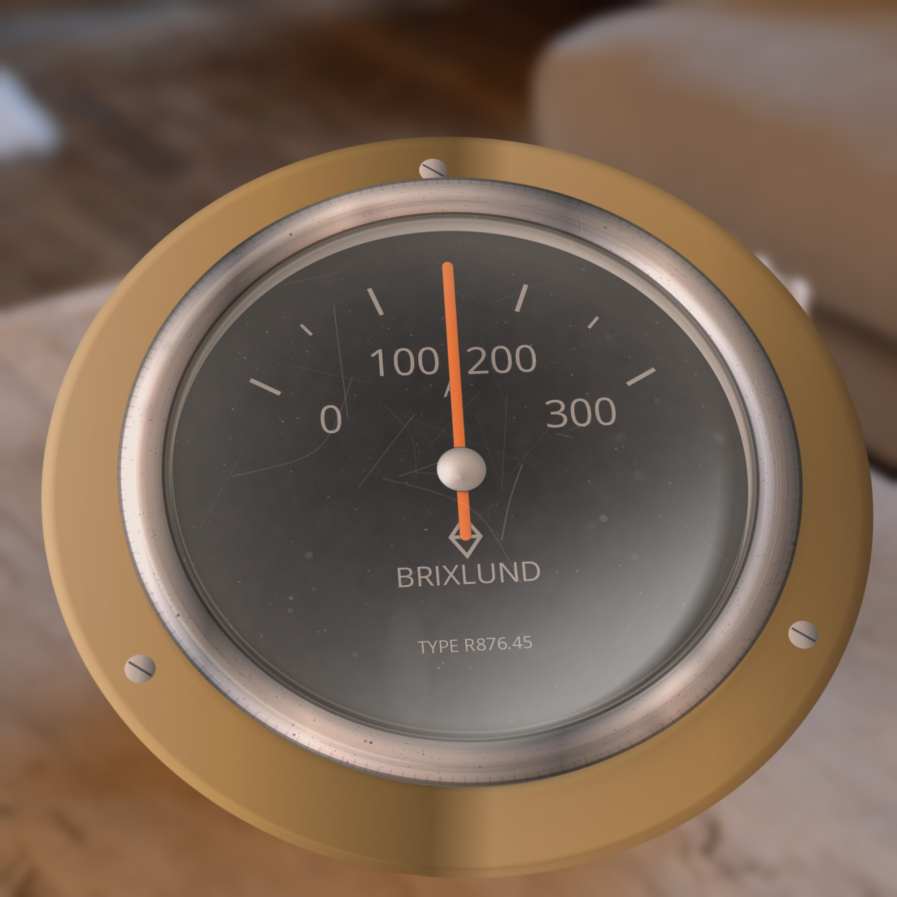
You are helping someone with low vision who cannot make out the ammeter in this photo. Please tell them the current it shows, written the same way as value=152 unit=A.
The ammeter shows value=150 unit=A
